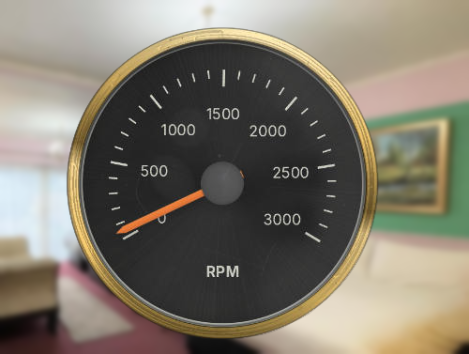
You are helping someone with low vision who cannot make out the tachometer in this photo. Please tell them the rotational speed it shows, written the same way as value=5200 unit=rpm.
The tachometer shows value=50 unit=rpm
